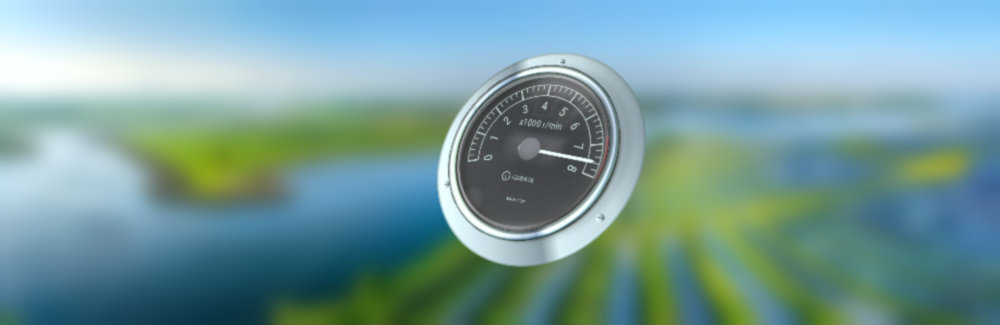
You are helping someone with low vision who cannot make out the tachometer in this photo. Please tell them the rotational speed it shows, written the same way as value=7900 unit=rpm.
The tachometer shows value=7600 unit=rpm
